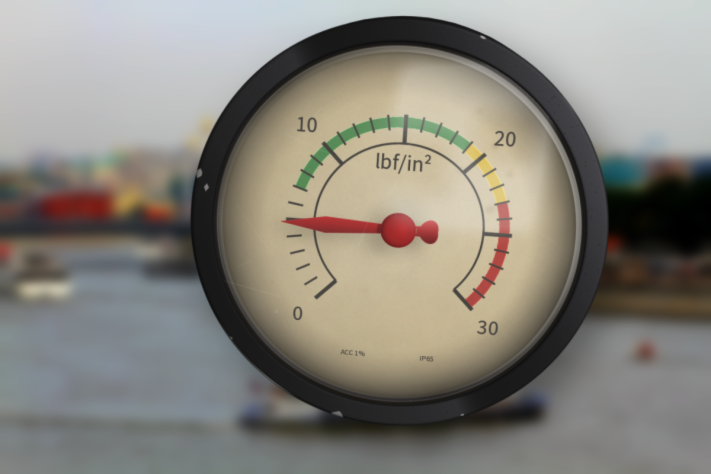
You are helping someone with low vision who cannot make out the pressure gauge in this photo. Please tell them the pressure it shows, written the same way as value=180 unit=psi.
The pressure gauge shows value=5 unit=psi
